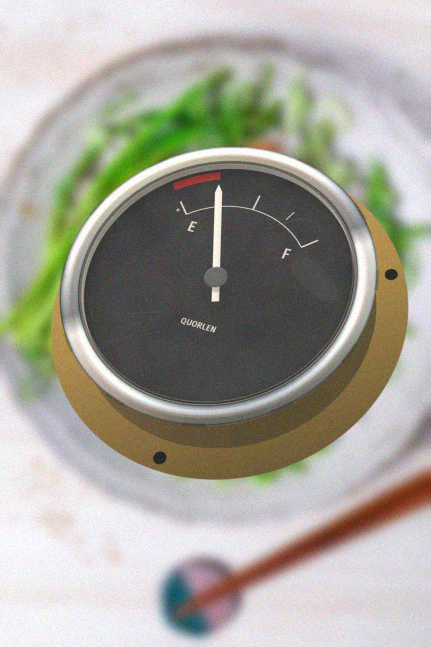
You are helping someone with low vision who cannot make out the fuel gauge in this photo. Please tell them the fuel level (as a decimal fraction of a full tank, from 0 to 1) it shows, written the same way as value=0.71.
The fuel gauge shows value=0.25
